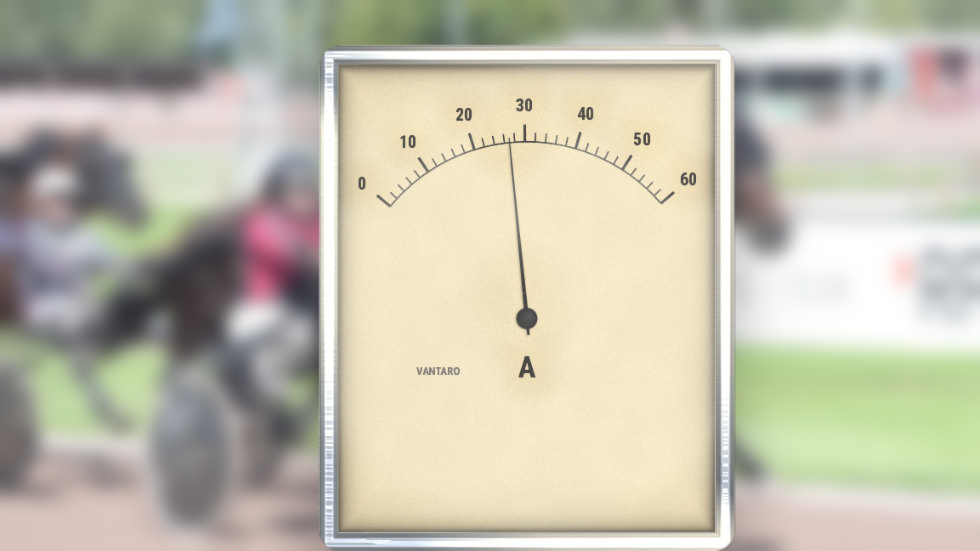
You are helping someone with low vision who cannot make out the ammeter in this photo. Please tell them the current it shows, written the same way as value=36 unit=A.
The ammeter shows value=27 unit=A
